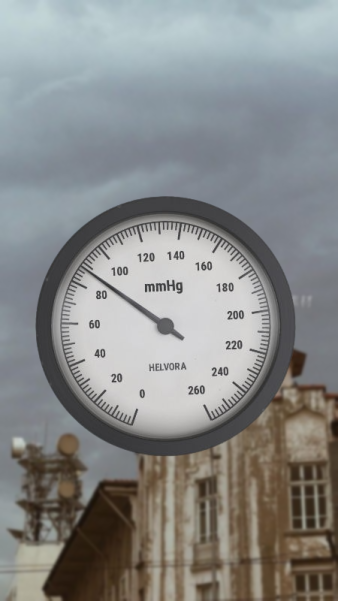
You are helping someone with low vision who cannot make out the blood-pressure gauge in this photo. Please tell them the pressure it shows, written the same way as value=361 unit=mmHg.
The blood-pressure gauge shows value=88 unit=mmHg
